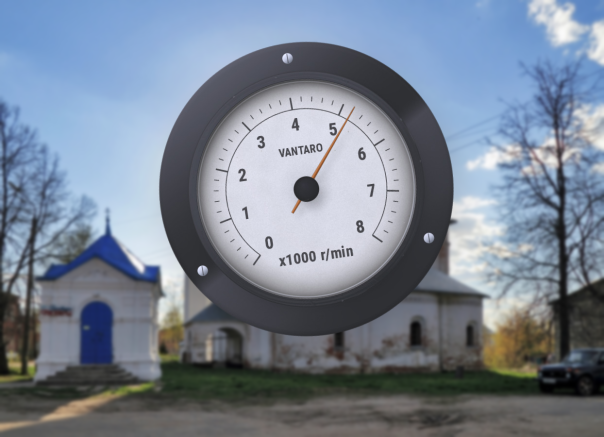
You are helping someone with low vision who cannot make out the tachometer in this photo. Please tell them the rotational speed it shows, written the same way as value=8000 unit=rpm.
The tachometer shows value=5200 unit=rpm
